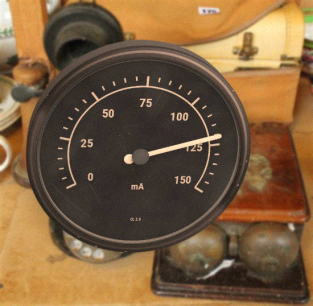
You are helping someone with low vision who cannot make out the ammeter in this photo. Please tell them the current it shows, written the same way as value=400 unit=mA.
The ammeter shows value=120 unit=mA
